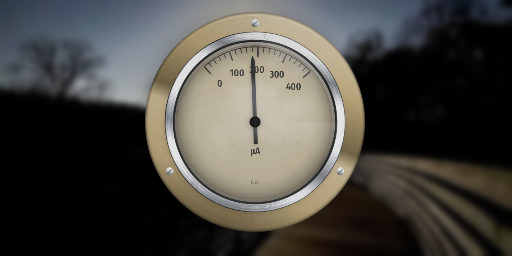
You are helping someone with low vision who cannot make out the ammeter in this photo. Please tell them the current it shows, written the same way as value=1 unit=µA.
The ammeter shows value=180 unit=µA
